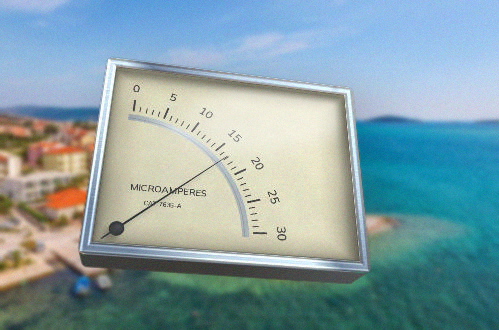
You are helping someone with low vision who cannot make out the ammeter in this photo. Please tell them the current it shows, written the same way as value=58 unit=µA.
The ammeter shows value=17 unit=µA
